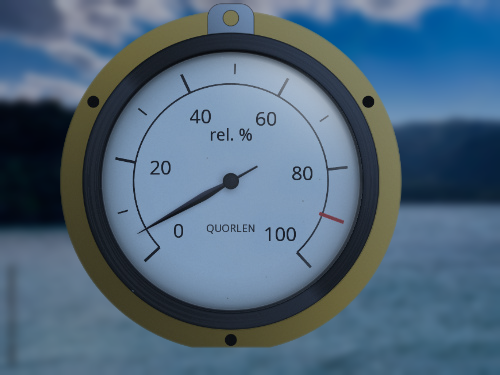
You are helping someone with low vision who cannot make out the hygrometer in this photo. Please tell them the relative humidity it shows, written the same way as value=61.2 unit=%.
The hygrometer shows value=5 unit=%
